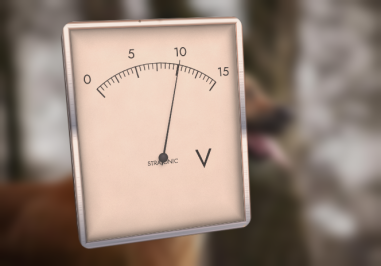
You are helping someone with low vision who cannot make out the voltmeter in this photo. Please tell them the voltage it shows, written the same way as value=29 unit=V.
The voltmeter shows value=10 unit=V
